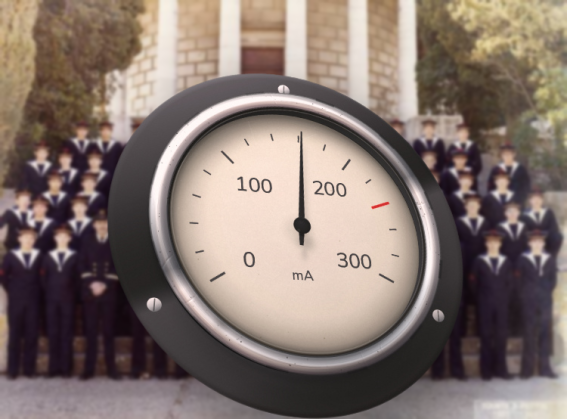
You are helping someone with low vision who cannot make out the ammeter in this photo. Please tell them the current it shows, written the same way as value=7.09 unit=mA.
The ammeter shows value=160 unit=mA
